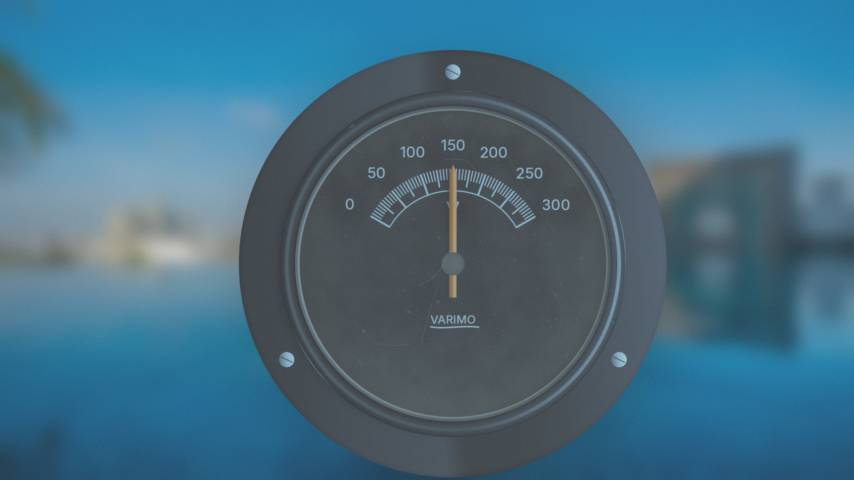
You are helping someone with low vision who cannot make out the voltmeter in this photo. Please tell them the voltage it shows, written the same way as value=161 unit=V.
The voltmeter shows value=150 unit=V
